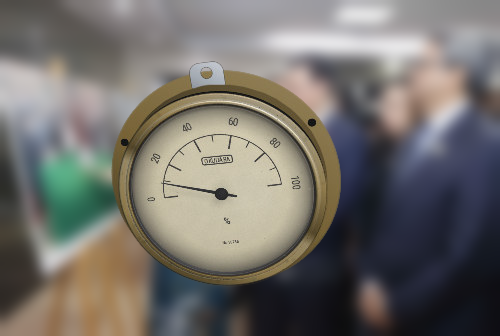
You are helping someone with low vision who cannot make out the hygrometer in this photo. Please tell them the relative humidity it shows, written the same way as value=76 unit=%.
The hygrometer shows value=10 unit=%
